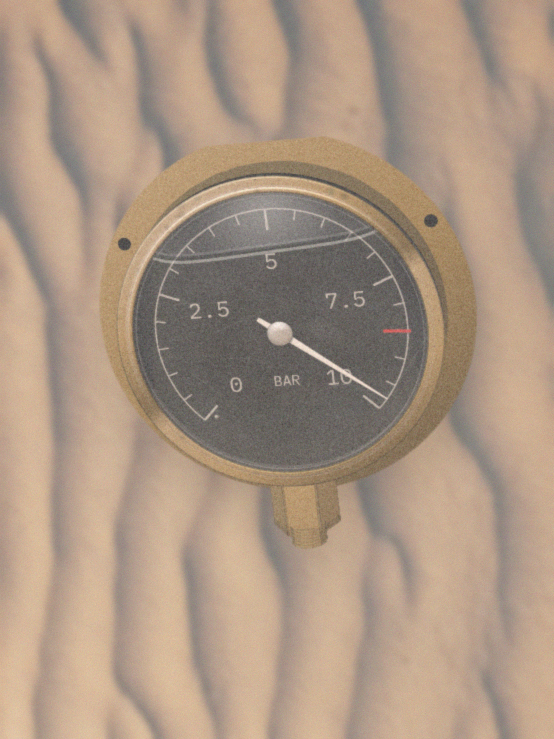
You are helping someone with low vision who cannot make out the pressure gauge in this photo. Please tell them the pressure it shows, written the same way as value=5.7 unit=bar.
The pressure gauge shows value=9.75 unit=bar
